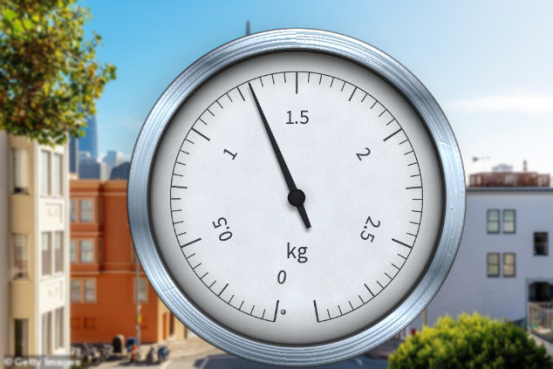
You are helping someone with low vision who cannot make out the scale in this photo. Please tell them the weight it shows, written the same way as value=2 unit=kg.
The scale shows value=1.3 unit=kg
